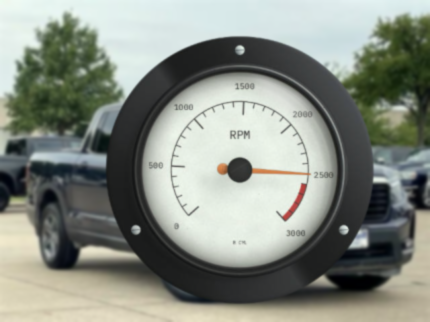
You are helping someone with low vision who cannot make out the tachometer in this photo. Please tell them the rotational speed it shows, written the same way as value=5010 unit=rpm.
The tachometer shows value=2500 unit=rpm
